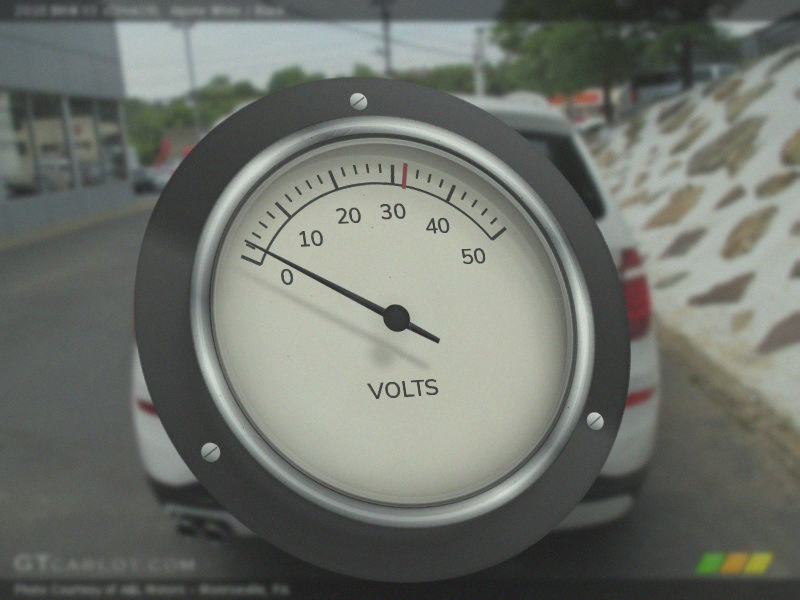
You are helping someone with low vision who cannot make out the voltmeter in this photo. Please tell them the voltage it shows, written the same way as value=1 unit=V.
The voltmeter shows value=2 unit=V
